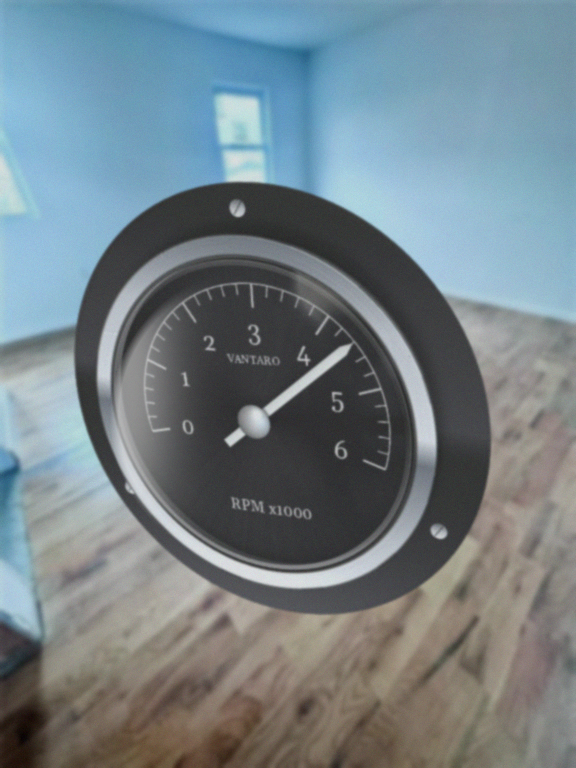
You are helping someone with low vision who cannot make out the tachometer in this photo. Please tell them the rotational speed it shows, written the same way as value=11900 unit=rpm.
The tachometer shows value=4400 unit=rpm
